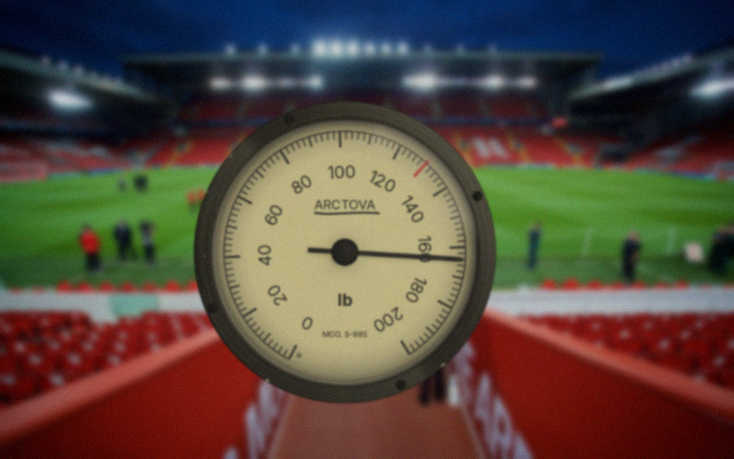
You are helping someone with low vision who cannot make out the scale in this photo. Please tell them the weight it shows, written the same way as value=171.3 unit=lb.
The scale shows value=164 unit=lb
